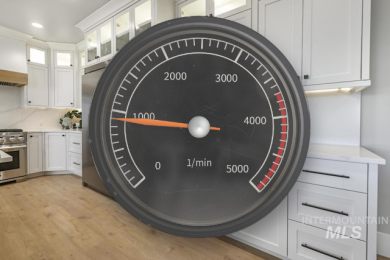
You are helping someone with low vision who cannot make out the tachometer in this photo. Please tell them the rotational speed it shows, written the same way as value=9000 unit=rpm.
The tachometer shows value=900 unit=rpm
